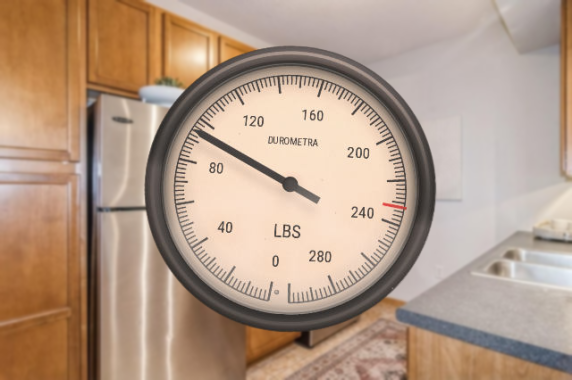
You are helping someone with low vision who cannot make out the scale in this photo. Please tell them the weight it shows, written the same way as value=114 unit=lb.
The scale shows value=94 unit=lb
